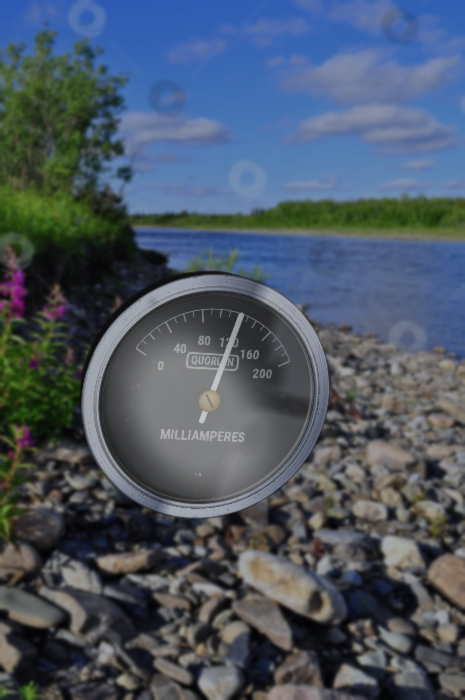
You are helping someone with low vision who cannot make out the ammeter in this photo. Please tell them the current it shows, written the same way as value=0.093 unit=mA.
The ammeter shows value=120 unit=mA
